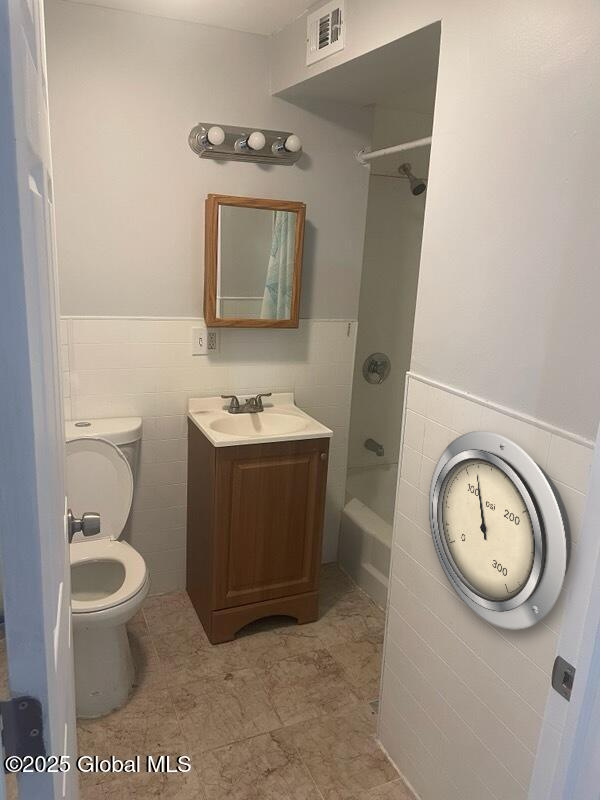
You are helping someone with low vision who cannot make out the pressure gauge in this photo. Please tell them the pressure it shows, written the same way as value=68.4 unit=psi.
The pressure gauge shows value=120 unit=psi
